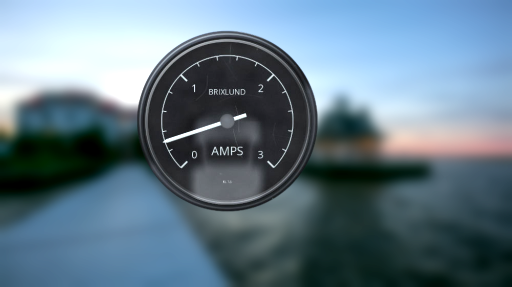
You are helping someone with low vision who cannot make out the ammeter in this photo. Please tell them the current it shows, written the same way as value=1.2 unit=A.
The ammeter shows value=0.3 unit=A
